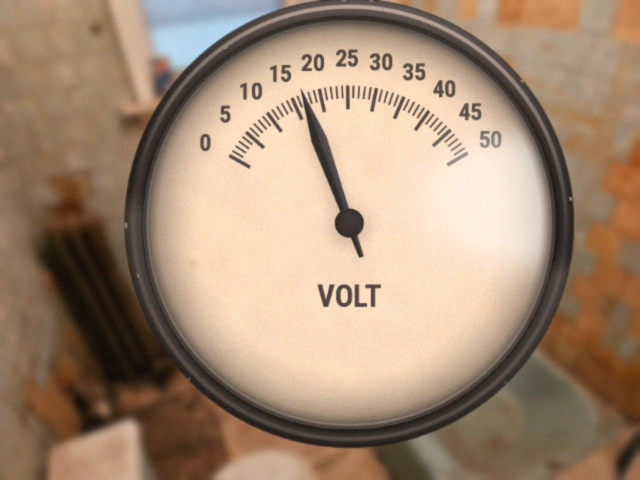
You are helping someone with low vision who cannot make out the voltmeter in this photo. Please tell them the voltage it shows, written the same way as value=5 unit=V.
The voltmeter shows value=17 unit=V
